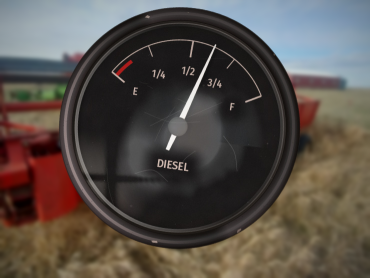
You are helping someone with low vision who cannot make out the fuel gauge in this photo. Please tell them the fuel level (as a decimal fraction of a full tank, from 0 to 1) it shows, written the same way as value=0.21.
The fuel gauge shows value=0.625
